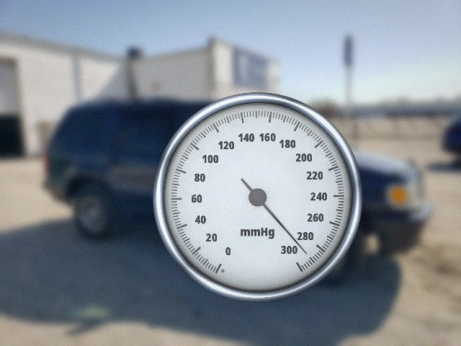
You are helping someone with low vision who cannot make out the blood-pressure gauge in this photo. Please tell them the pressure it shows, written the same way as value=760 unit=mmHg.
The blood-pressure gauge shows value=290 unit=mmHg
